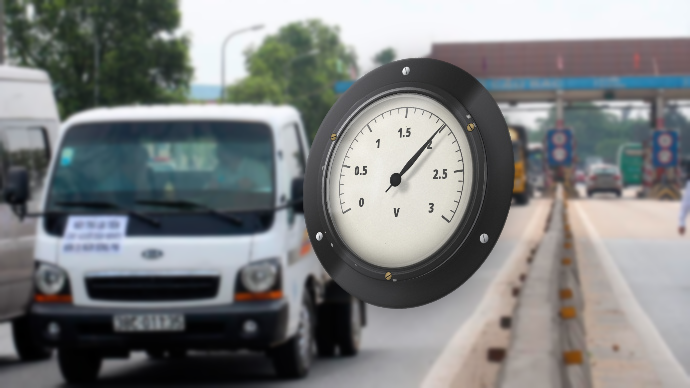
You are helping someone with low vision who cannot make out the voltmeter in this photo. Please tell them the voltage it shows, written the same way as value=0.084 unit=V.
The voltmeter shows value=2 unit=V
